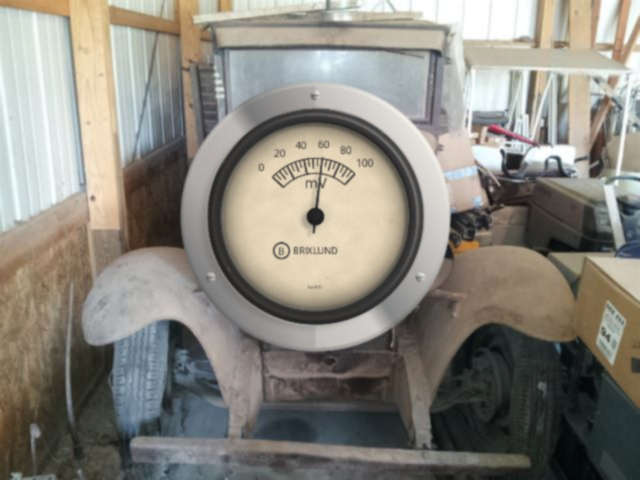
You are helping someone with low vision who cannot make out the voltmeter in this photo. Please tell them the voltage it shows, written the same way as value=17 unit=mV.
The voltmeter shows value=60 unit=mV
